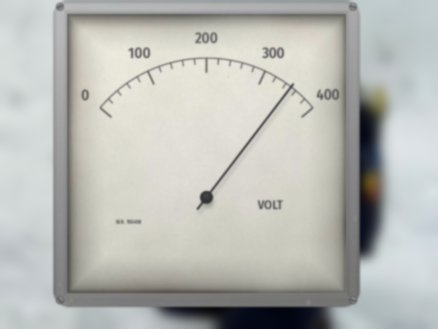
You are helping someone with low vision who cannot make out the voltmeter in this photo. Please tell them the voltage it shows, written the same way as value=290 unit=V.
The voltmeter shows value=350 unit=V
